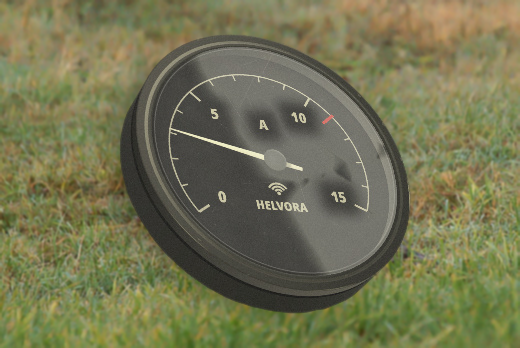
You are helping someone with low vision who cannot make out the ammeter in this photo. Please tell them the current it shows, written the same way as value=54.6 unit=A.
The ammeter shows value=3 unit=A
